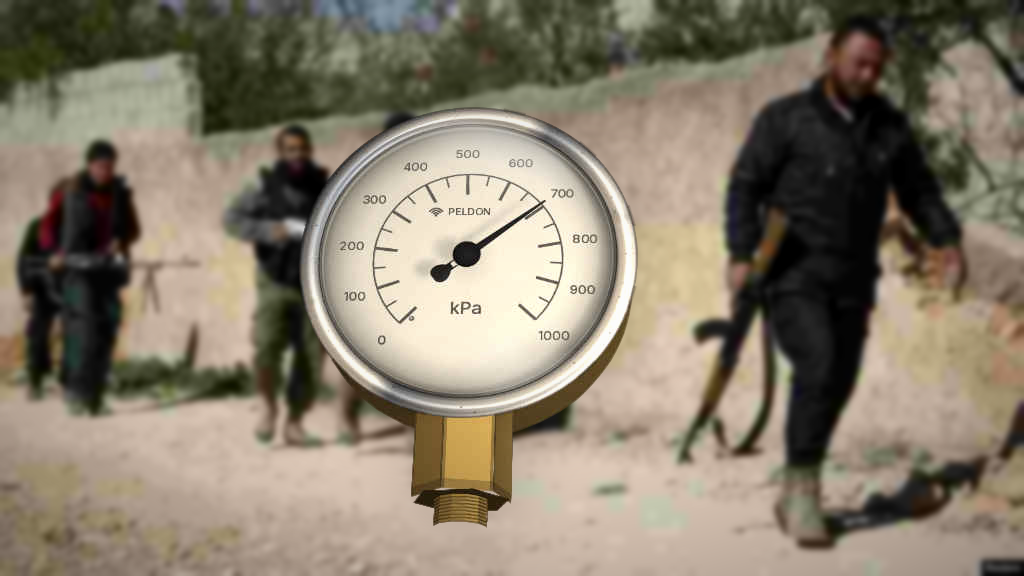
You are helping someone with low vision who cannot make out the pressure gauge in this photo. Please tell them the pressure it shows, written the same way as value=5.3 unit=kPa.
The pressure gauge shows value=700 unit=kPa
